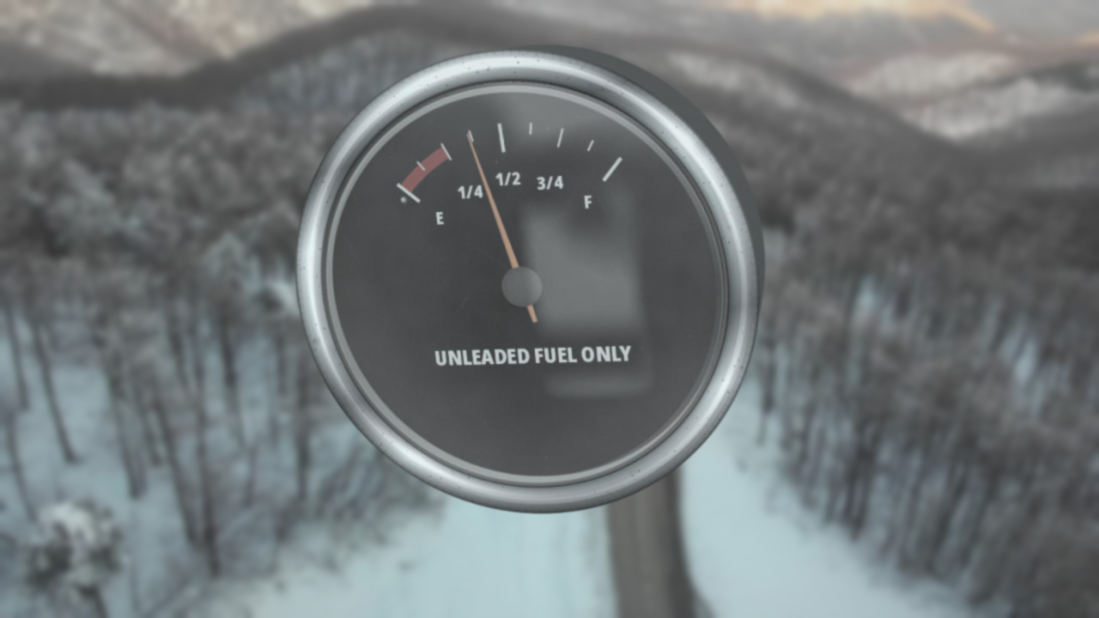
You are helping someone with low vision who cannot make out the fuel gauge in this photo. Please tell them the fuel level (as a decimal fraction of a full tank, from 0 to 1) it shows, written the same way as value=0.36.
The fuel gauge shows value=0.375
